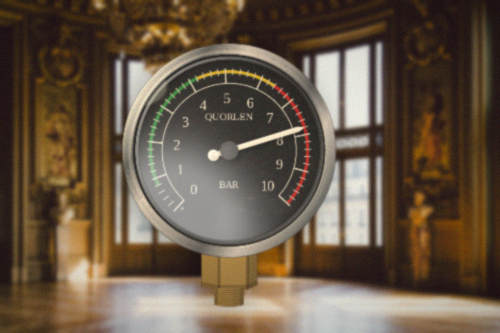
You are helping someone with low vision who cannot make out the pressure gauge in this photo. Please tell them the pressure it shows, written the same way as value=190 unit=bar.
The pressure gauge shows value=7.8 unit=bar
